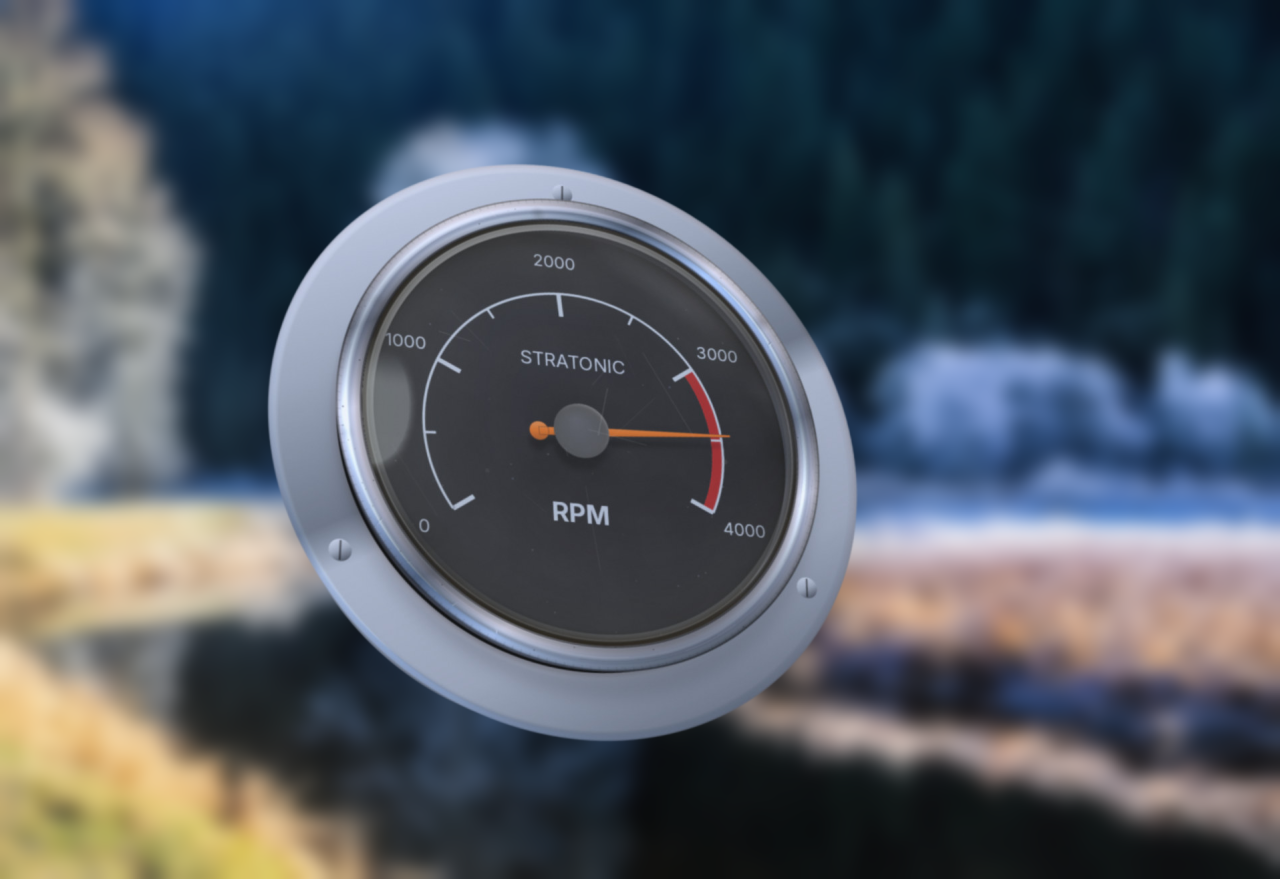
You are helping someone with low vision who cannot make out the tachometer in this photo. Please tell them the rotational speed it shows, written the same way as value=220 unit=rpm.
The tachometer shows value=3500 unit=rpm
